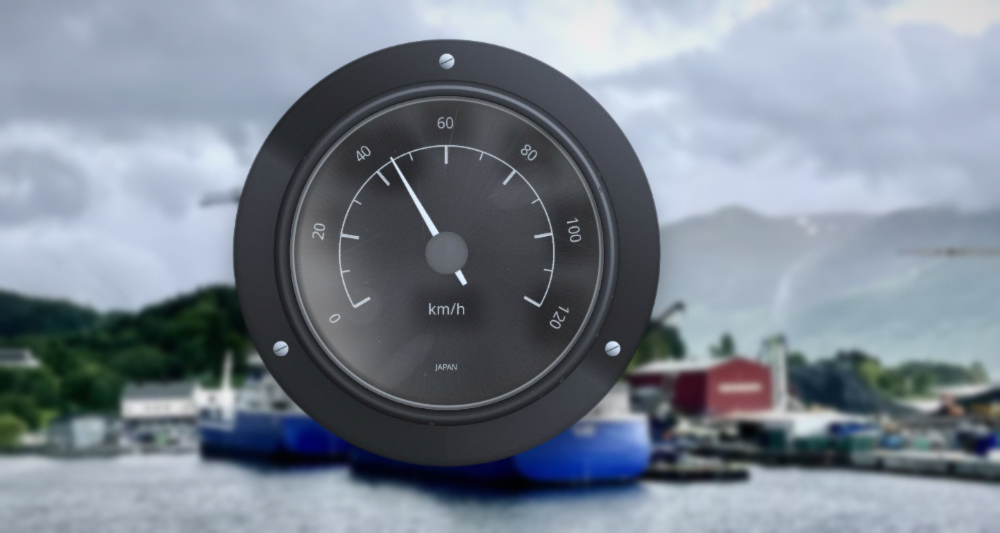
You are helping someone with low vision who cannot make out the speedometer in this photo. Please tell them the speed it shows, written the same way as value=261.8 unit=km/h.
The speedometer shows value=45 unit=km/h
